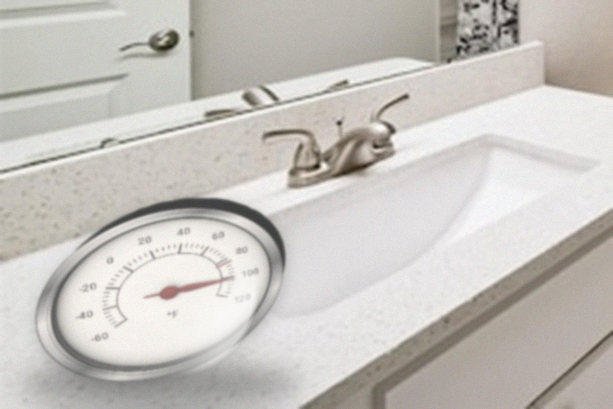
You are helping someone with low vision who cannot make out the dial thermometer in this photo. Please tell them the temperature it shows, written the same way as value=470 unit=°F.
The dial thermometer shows value=100 unit=°F
